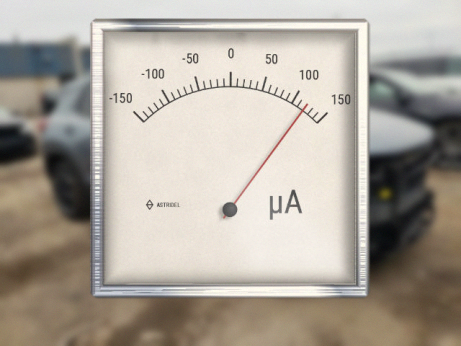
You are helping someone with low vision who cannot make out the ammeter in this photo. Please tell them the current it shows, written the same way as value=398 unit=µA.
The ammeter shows value=120 unit=µA
